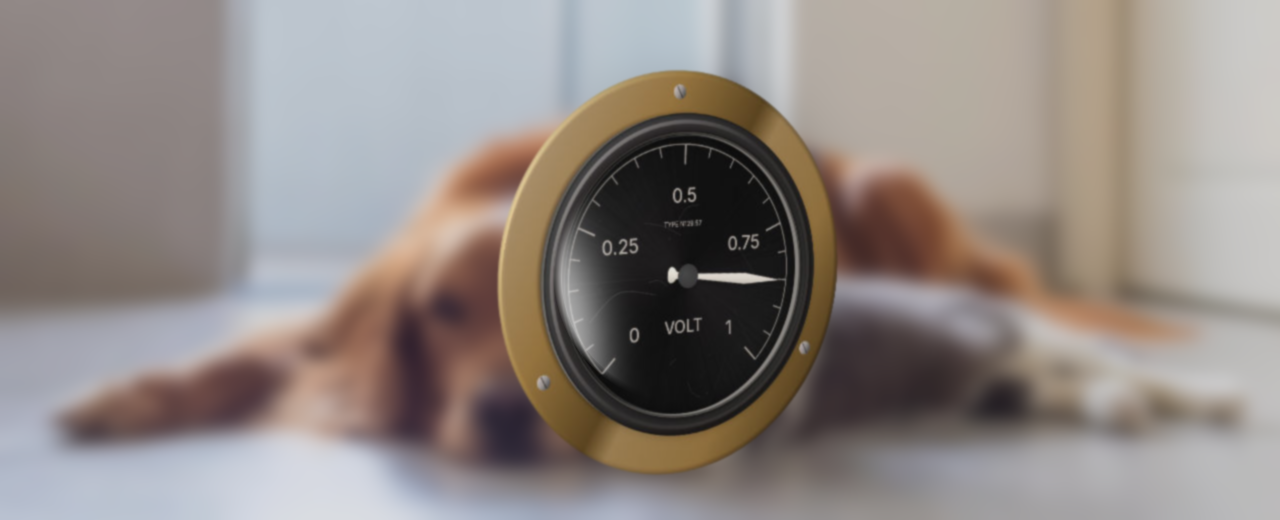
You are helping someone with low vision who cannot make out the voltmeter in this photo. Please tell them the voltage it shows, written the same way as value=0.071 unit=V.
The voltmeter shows value=0.85 unit=V
